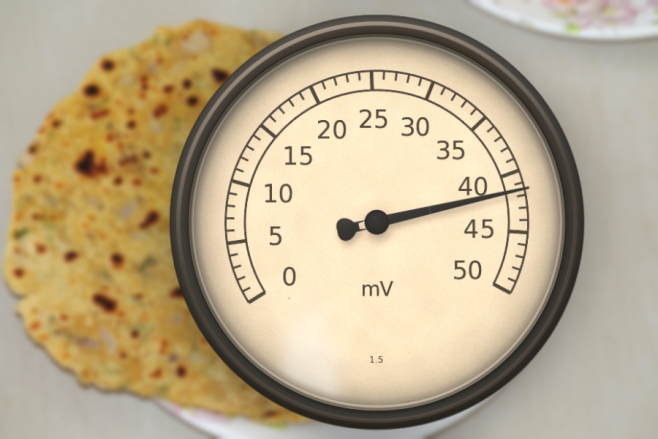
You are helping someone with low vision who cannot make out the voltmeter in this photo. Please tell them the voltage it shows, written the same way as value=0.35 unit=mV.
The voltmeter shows value=41.5 unit=mV
